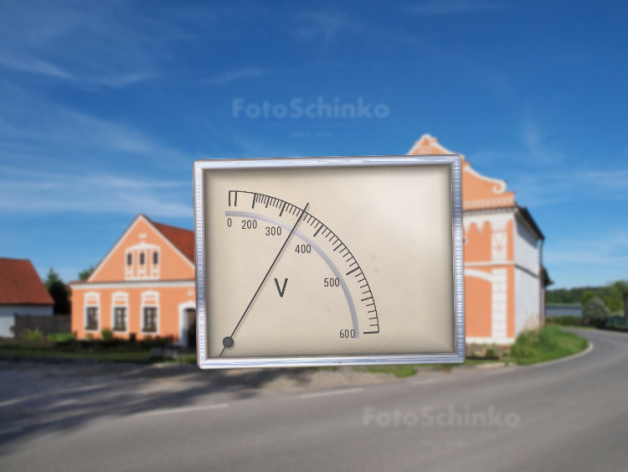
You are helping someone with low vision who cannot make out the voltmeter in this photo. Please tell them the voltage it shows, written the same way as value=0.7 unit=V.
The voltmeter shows value=350 unit=V
